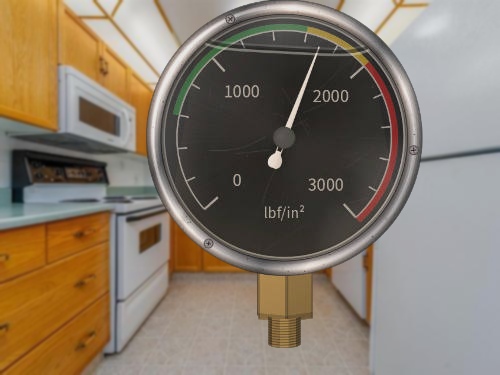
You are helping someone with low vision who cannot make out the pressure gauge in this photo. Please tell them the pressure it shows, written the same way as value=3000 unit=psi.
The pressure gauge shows value=1700 unit=psi
